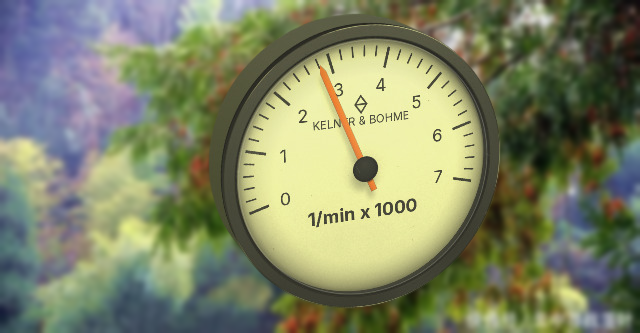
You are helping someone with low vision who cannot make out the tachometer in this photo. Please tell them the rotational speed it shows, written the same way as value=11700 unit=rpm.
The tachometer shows value=2800 unit=rpm
